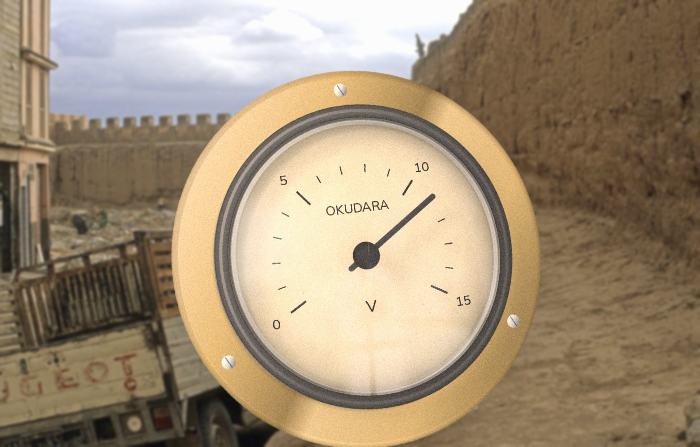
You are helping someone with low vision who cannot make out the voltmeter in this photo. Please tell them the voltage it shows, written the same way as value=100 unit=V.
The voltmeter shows value=11 unit=V
